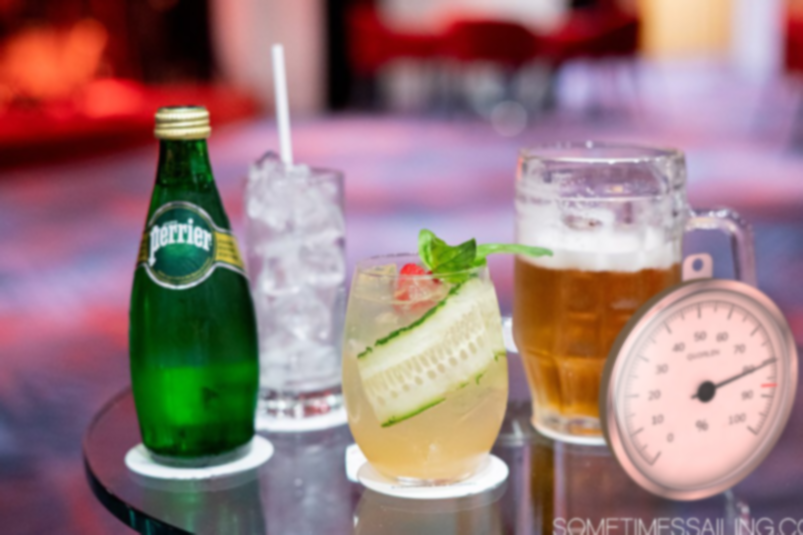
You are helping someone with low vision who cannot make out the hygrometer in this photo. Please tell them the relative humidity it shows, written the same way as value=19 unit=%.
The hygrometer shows value=80 unit=%
